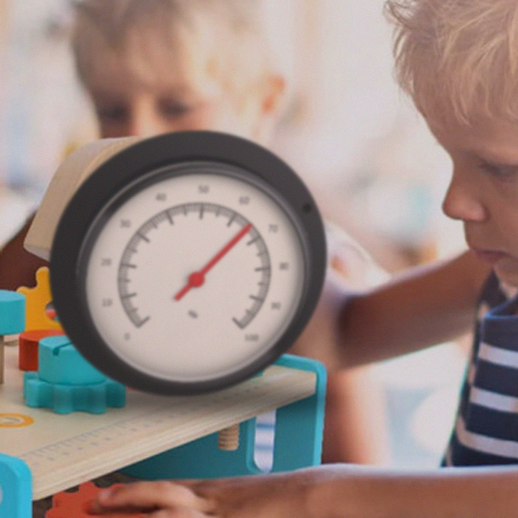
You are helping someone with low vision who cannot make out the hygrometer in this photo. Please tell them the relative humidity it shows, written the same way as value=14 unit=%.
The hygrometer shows value=65 unit=%
